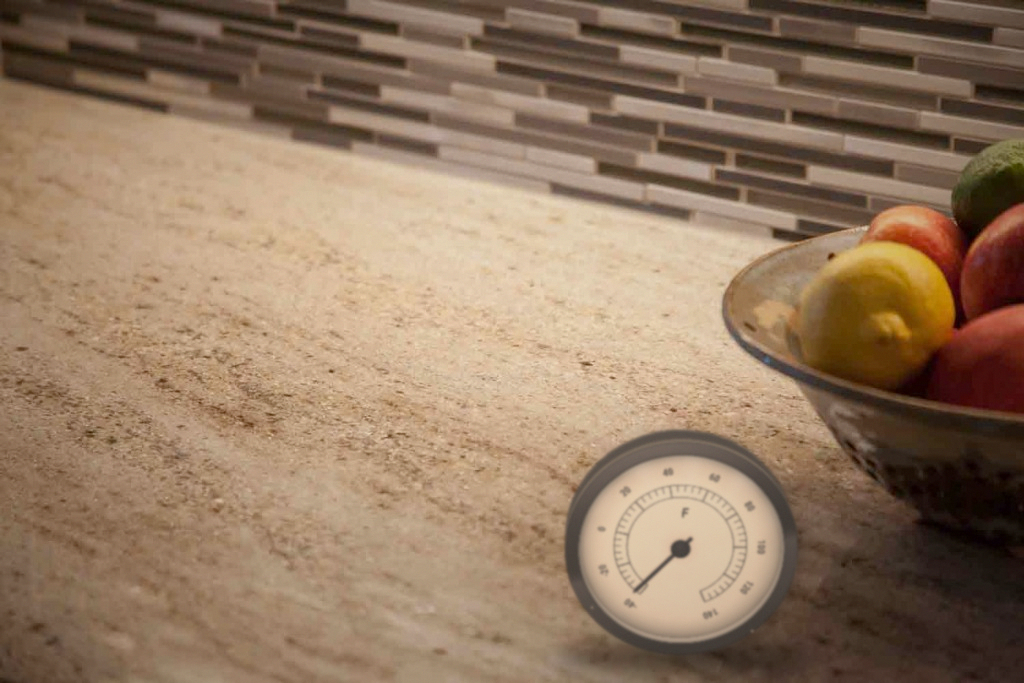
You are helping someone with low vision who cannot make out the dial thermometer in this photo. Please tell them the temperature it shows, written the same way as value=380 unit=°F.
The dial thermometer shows value=-36 unit=°F
